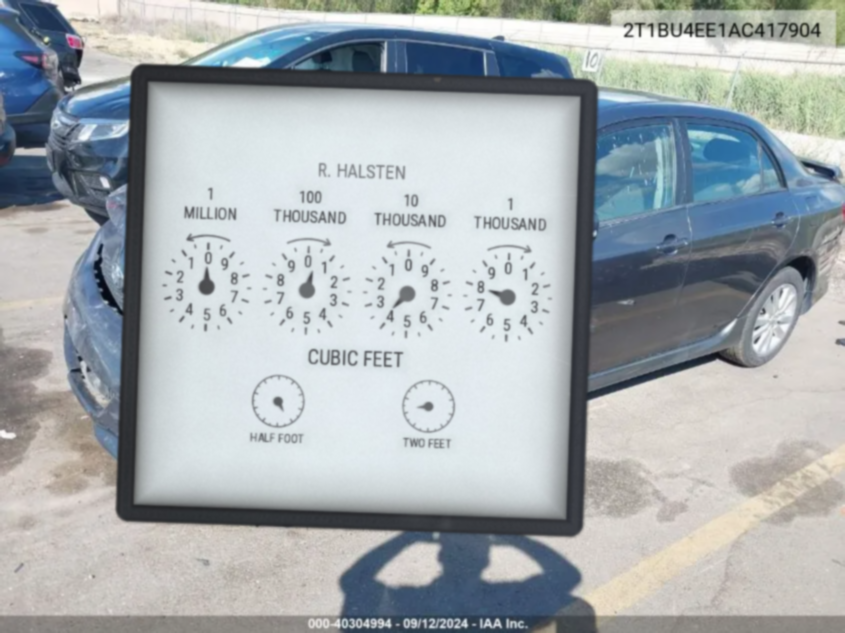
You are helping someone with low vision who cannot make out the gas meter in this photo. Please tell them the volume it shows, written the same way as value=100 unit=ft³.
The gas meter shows value=3800 unit=ft³
